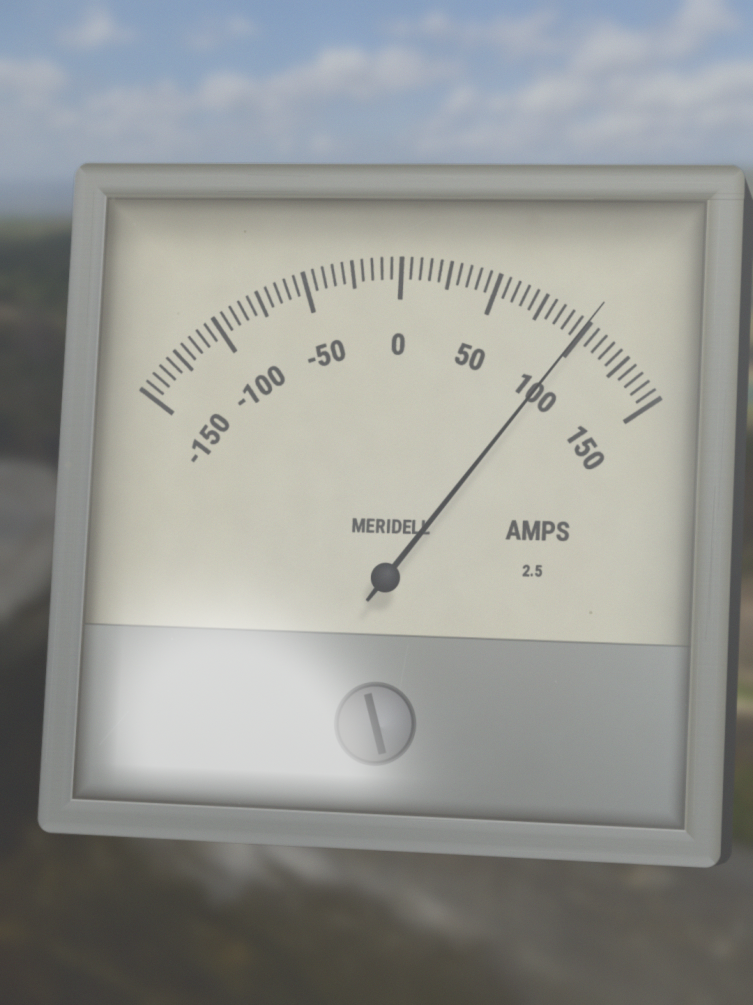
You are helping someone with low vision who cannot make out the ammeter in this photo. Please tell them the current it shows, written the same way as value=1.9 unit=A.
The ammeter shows value=100 unit=A
